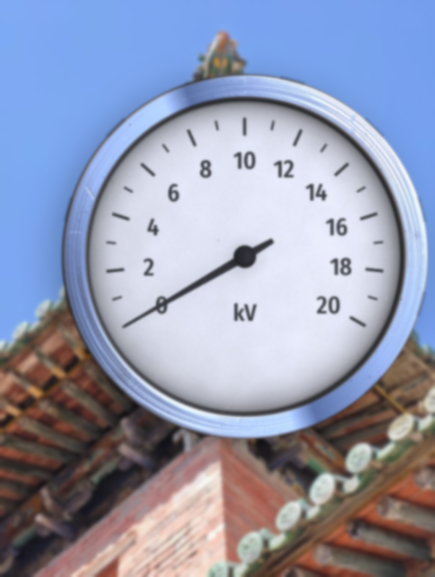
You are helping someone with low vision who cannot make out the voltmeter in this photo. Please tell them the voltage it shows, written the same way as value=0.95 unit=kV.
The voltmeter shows value=0 unit=kV
